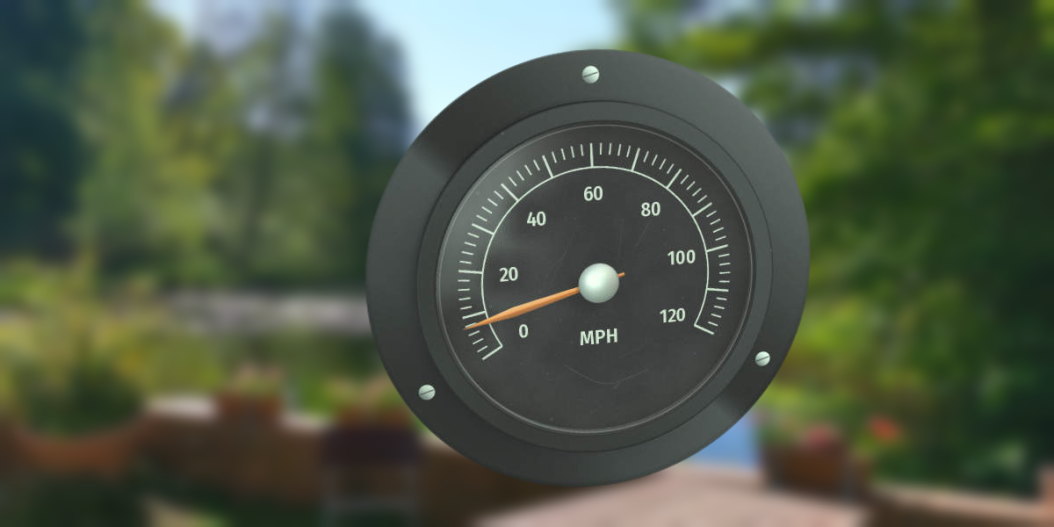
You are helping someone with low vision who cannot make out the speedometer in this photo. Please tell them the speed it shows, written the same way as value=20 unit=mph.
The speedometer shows value=8 unit=mph
